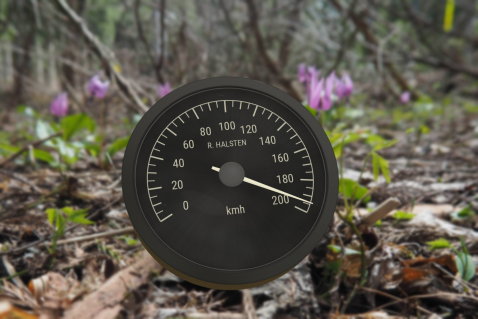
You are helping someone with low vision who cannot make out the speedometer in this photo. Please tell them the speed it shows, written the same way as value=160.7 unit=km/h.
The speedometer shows value=195 unit=km/h
